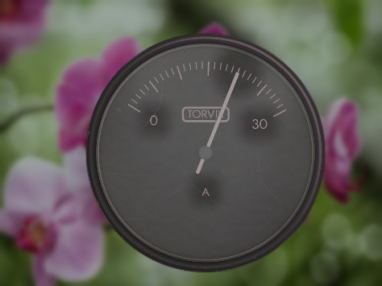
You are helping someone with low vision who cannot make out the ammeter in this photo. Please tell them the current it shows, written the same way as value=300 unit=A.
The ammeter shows value=20 unit=A
